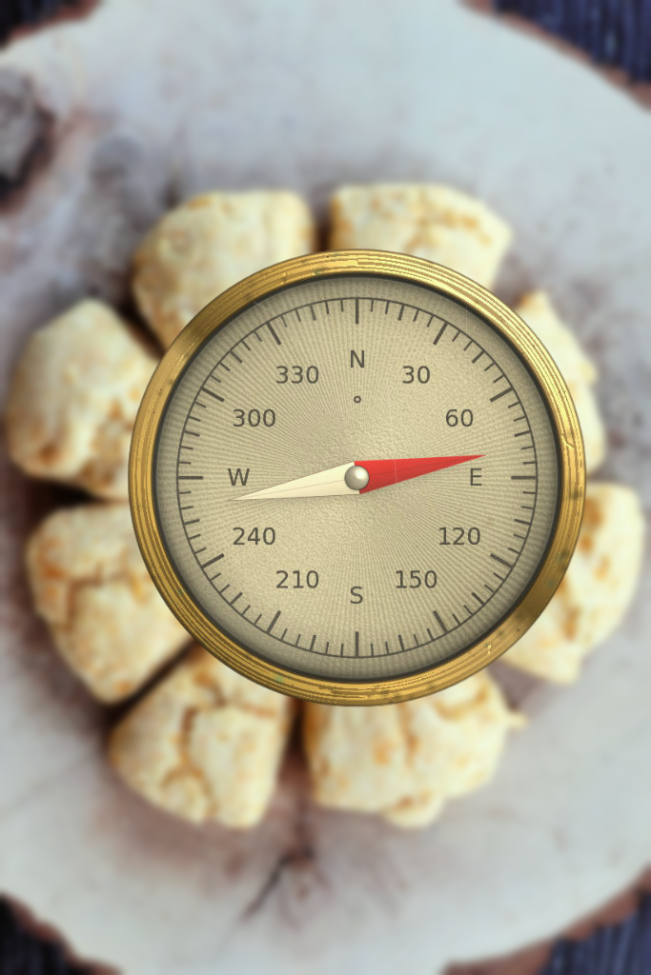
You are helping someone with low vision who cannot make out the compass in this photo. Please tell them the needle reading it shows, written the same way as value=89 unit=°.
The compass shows value=80 unit=°
